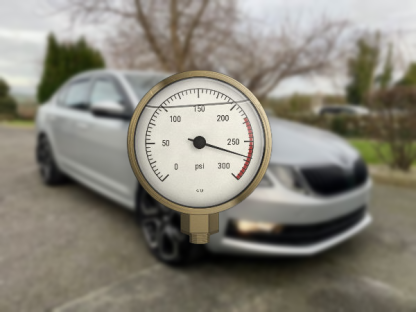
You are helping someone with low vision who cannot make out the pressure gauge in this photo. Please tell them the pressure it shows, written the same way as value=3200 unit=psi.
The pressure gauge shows value=270 unit=psi
